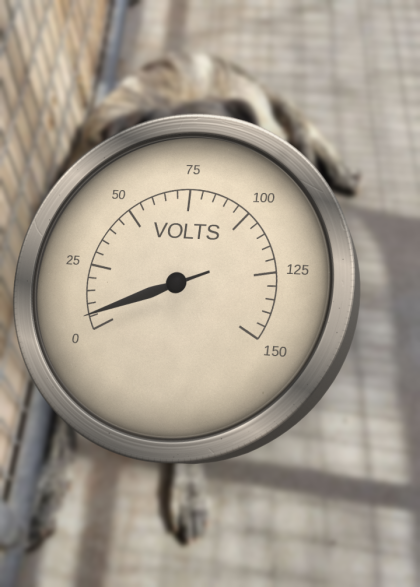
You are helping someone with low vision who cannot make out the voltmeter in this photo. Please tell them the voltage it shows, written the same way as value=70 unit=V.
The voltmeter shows value=5 unit=V
